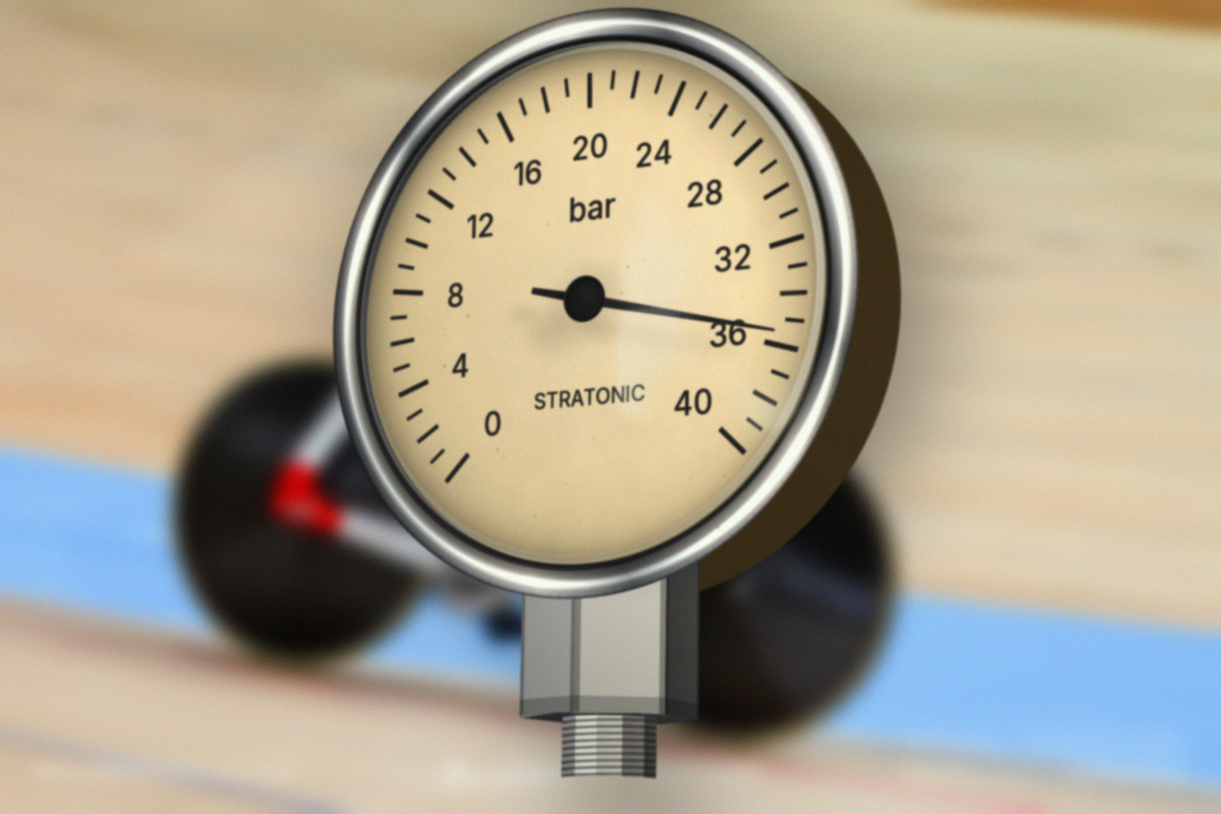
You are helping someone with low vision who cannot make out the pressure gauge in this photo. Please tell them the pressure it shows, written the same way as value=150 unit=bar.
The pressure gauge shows value=35.5 unit=bar
